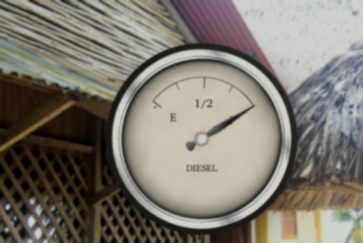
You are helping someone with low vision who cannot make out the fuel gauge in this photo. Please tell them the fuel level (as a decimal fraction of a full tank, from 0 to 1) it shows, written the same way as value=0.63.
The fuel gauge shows value=1
